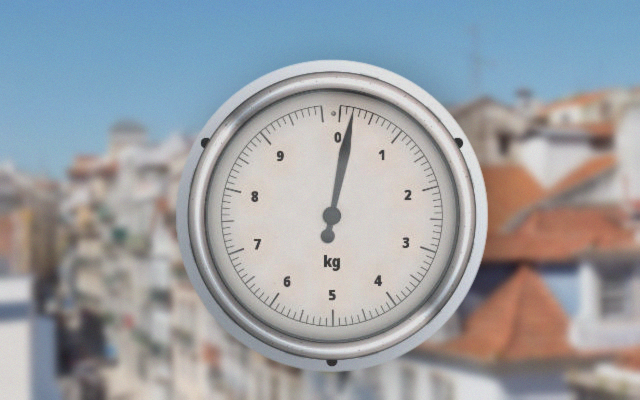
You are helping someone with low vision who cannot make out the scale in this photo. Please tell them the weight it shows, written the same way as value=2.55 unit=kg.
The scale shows value=0.2 unit=kg
